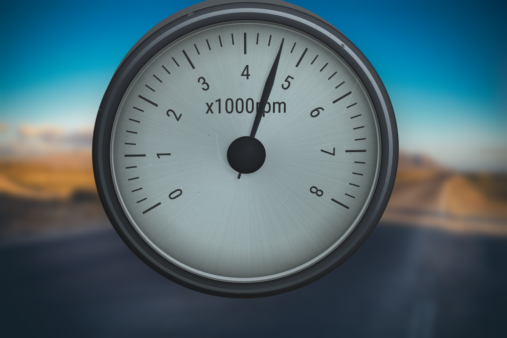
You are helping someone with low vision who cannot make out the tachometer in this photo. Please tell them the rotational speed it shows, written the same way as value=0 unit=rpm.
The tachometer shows value=4600 unit=rpm
